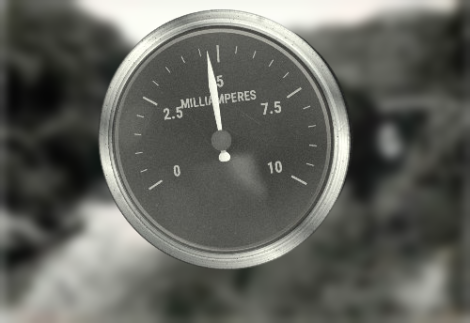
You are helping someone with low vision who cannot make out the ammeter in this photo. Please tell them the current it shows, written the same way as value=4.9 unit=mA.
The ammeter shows value=4.75 unit=mA
